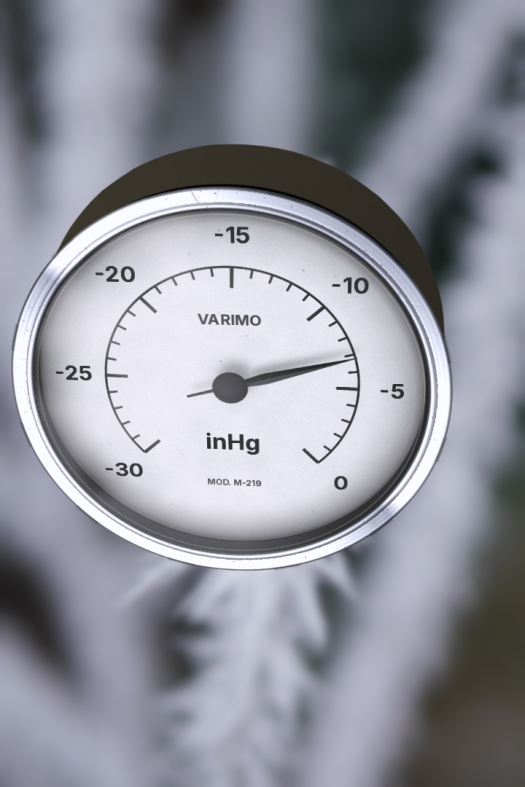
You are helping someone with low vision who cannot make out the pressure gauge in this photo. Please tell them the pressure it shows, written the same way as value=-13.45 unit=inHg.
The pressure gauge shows value=-7 unit=inHg
